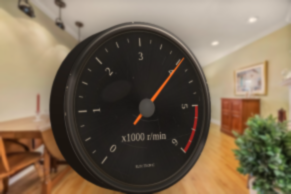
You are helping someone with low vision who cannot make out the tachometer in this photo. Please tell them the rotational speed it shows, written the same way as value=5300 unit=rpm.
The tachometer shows value=4000 unit=rpm
